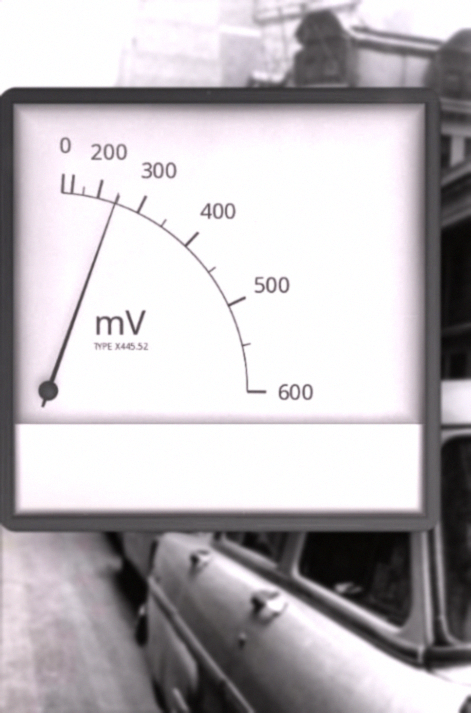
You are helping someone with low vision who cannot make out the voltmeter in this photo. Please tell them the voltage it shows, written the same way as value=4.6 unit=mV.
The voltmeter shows value=250 unit=mV
